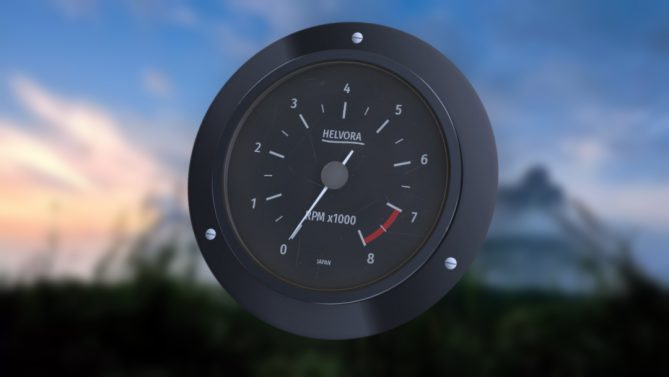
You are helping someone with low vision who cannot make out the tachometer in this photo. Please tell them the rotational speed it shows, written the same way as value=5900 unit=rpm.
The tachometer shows value=0 unit=rpm
